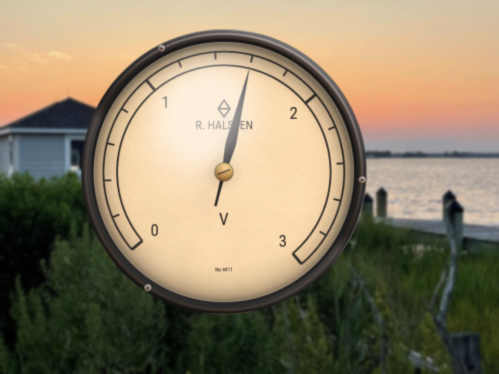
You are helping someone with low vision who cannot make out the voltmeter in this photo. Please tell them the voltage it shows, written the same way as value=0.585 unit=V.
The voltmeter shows value=1.6 unit=V
